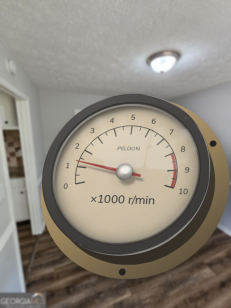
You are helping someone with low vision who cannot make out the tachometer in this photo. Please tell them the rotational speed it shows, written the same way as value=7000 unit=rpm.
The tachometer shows value=1250 unit=rpm
